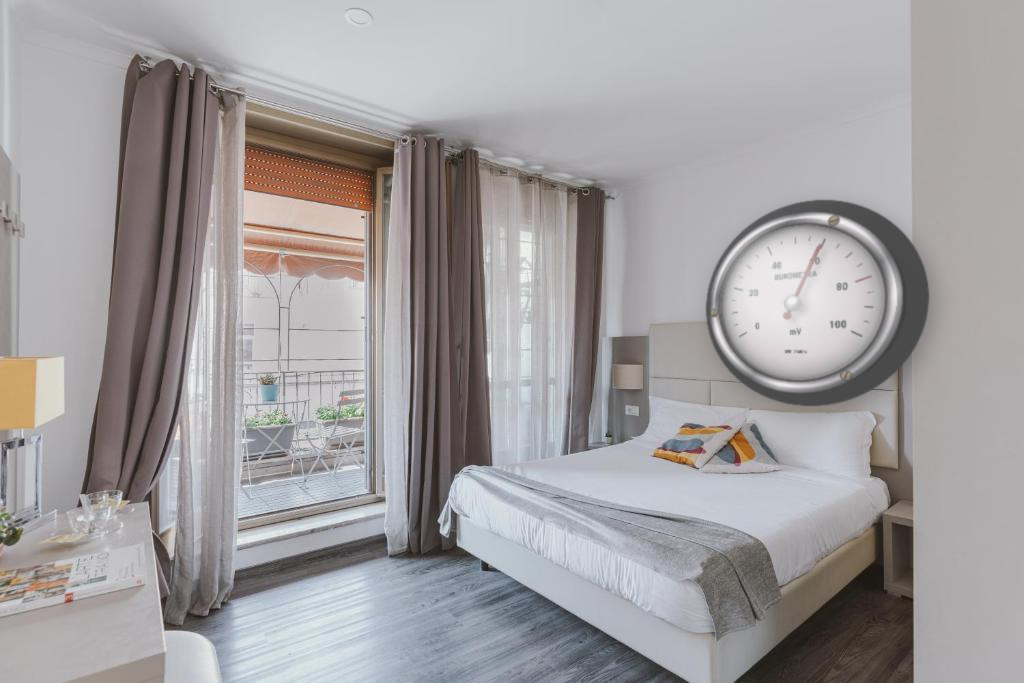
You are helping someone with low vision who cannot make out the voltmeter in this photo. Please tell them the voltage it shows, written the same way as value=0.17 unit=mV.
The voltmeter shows value=60 unit=mV
